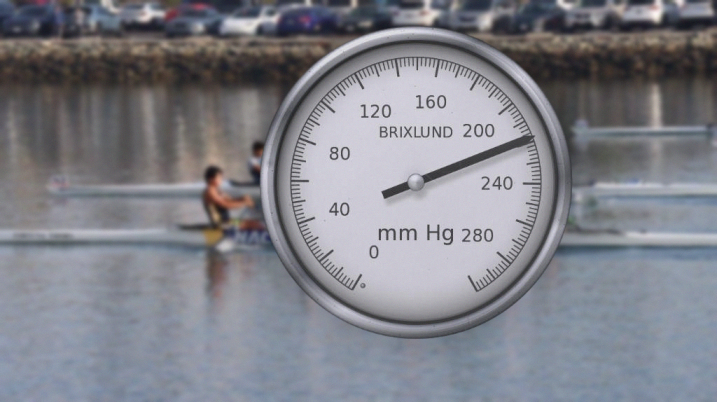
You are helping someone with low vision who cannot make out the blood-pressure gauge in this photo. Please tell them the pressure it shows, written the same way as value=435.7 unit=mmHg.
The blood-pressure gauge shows value=218 unit=mmHg
